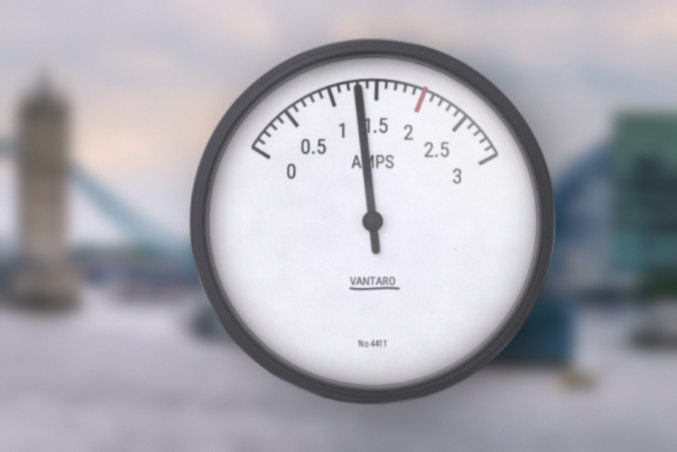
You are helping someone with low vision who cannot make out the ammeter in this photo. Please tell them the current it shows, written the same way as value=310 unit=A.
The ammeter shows value=1.3 unit=A
